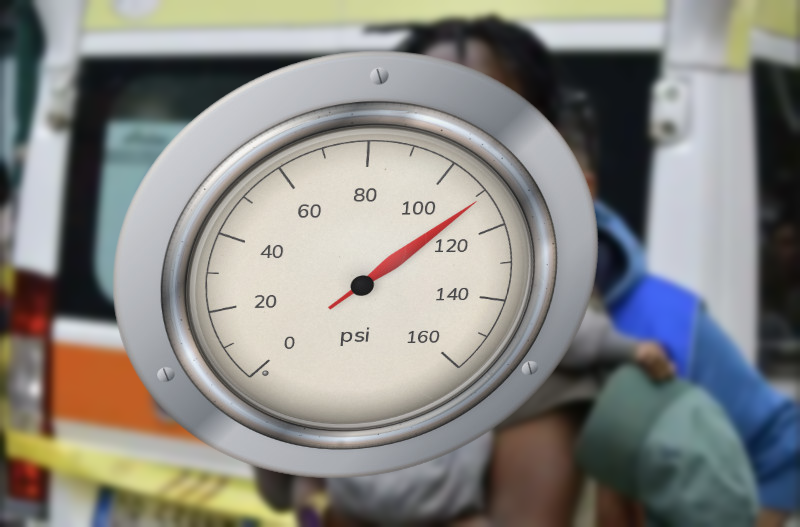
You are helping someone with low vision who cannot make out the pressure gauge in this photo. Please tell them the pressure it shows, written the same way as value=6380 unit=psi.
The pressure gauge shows value=110 unit=psi
